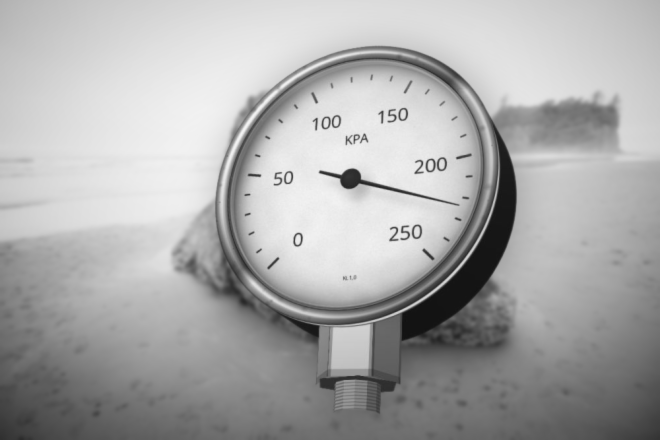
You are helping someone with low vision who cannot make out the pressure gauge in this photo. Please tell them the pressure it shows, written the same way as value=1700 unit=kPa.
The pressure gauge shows value=225 unit=kPa
